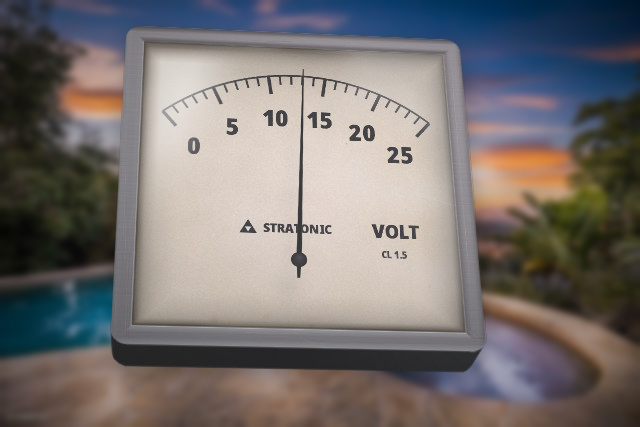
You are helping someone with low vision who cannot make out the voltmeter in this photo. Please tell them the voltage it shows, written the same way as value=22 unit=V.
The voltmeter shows value=13 unit=V
